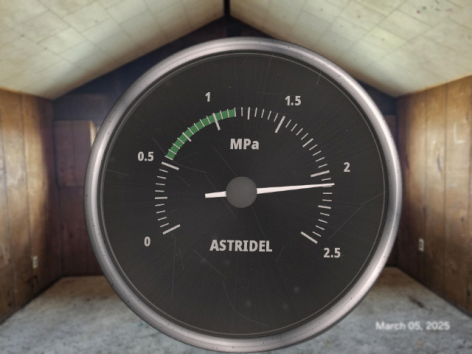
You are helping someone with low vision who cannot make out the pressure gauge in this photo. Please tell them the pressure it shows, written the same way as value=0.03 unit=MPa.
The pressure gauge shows value=2.1 unit=MPa
